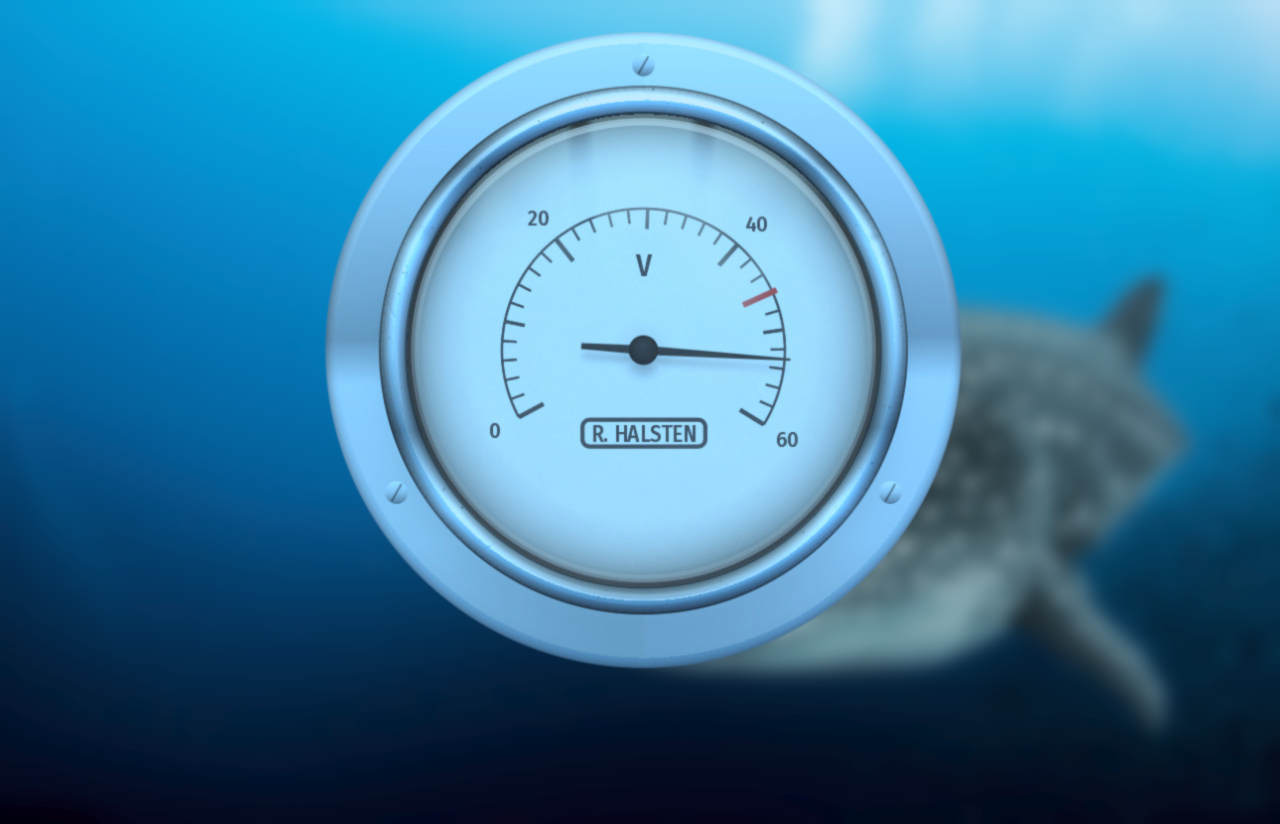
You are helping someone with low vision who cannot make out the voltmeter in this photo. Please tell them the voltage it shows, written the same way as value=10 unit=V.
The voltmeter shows value=53 unit=V
